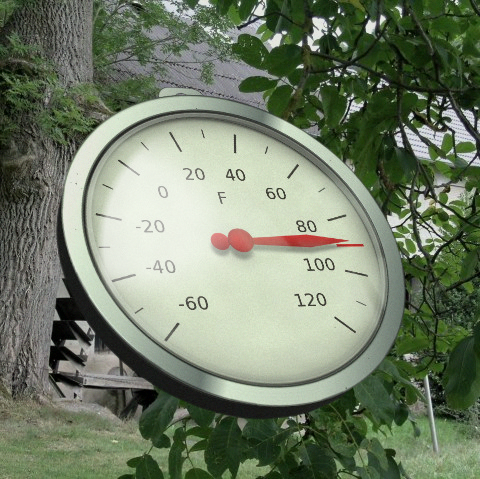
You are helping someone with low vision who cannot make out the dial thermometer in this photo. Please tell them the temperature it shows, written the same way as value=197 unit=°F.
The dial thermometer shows value=90 unit=°F
